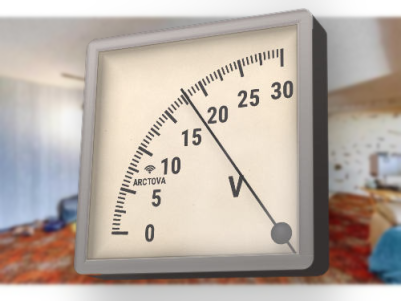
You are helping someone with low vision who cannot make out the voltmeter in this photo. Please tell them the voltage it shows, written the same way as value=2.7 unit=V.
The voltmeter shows value=18 unit=V
